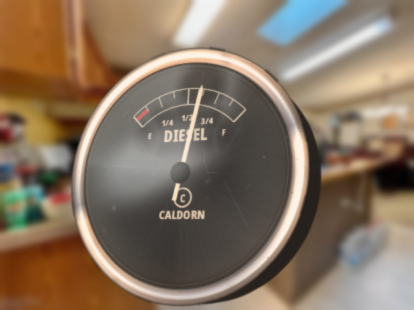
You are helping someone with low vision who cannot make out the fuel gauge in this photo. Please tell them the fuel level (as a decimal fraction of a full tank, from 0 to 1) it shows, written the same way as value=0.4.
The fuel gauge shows value=0.625
